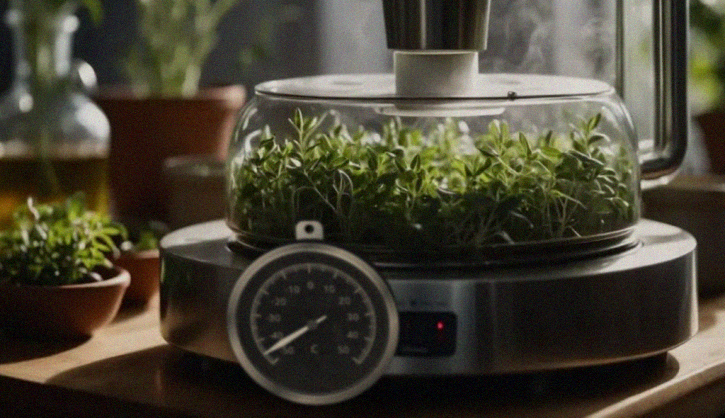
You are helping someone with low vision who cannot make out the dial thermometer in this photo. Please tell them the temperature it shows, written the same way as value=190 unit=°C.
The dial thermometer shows value=-45 unit=°C
